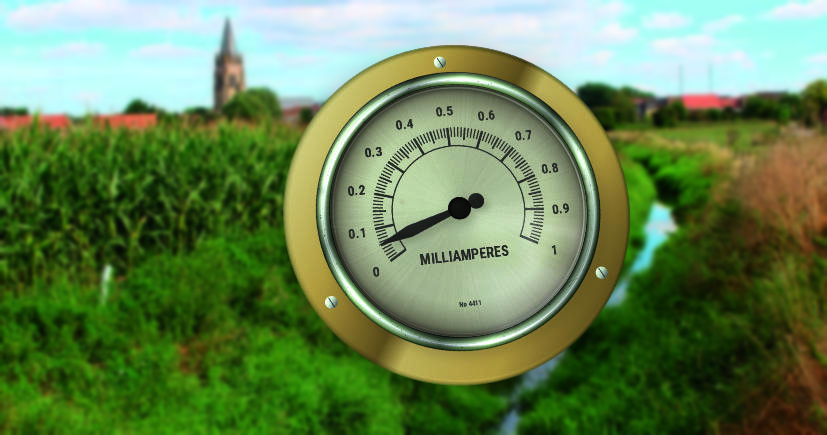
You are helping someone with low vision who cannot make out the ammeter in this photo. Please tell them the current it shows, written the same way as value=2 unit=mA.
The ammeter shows value=0.05 unit=mA
